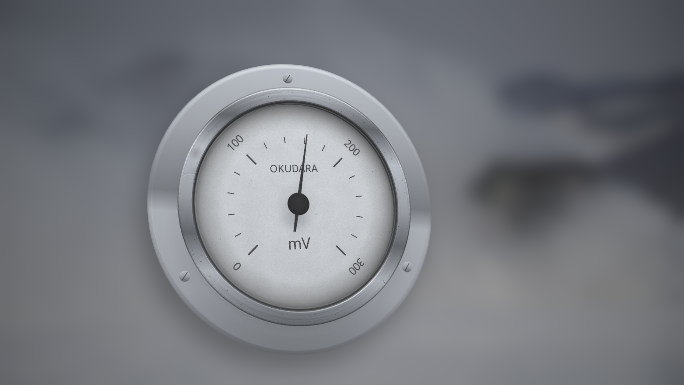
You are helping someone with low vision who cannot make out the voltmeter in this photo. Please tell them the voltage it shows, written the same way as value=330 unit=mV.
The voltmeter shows value=160 unit=mV
